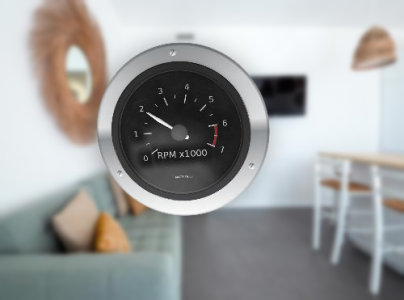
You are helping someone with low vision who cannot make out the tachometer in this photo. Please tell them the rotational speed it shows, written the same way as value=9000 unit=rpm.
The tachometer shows value=2000 unit=rpm
